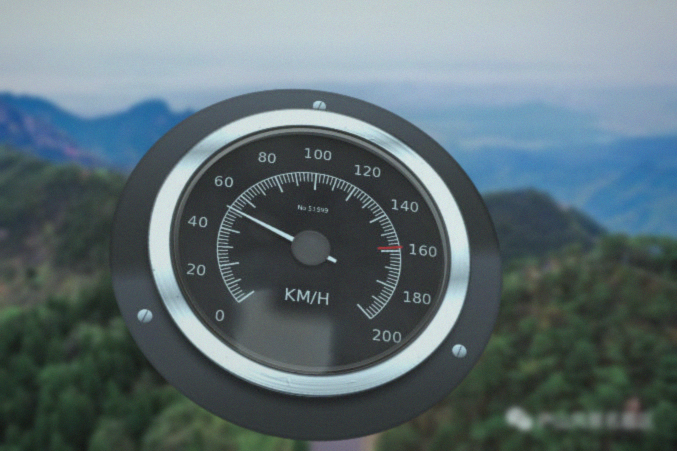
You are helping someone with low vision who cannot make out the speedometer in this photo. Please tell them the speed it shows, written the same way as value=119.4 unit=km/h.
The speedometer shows value=50 unit=km/h
